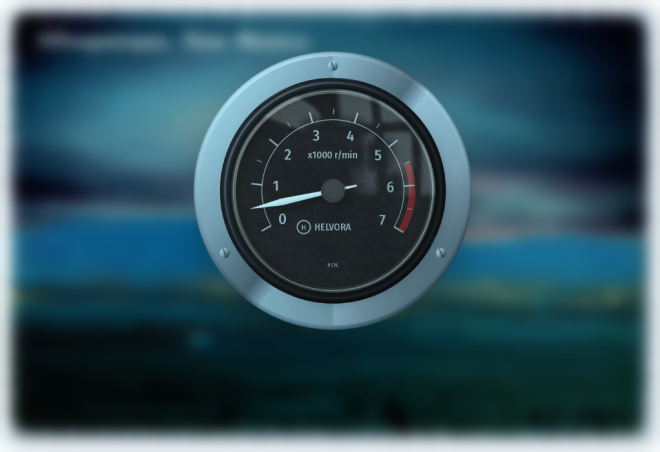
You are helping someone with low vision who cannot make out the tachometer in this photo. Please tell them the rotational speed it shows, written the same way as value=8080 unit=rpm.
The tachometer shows value=500 unit=rpm
